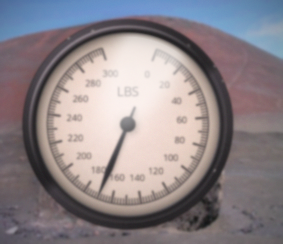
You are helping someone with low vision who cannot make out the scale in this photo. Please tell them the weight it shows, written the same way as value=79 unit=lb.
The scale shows value=170 unit=lb
